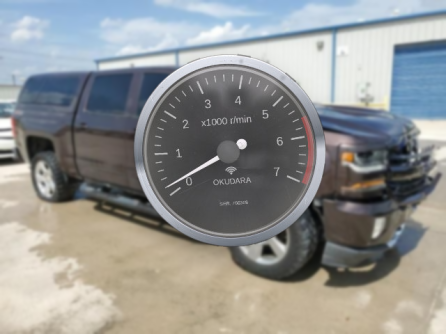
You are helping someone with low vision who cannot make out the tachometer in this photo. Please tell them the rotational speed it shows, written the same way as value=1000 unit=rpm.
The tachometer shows value=200 unit=rpm
